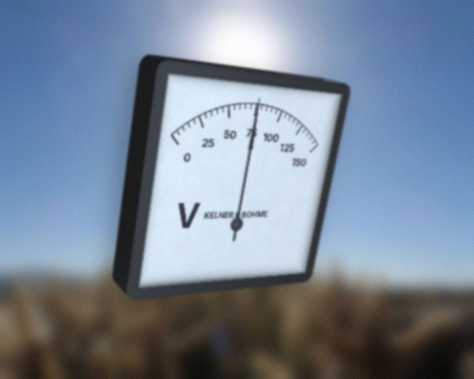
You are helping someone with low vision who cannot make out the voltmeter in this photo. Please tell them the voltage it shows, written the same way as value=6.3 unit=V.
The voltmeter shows value=75 unit=V
